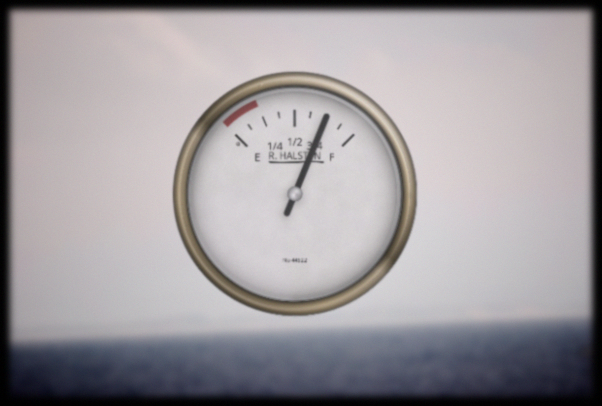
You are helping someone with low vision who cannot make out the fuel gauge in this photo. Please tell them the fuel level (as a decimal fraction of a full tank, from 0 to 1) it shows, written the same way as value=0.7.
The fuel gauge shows value=0.75
